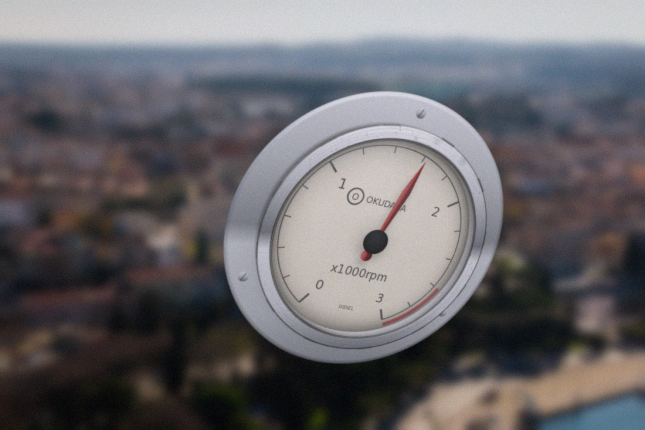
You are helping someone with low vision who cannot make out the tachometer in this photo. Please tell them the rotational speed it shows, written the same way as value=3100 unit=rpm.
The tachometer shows value=1600 unit=rpm
